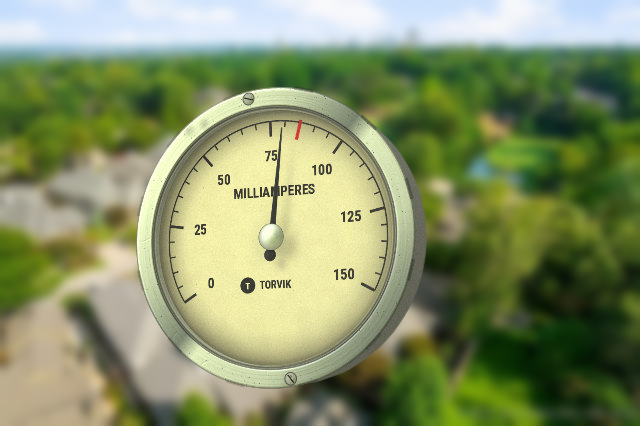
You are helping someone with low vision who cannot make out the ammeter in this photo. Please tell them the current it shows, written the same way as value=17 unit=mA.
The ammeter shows value=80 unit=mA
